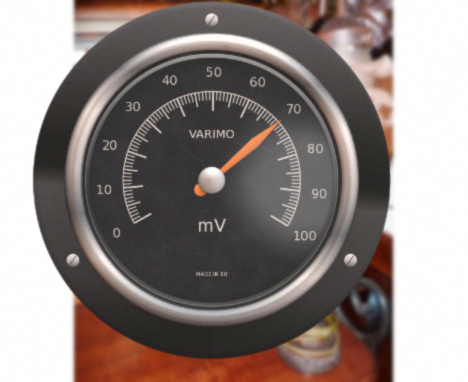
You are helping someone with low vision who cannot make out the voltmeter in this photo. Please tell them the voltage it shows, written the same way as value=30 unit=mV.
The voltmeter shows value=70 unit=mV
